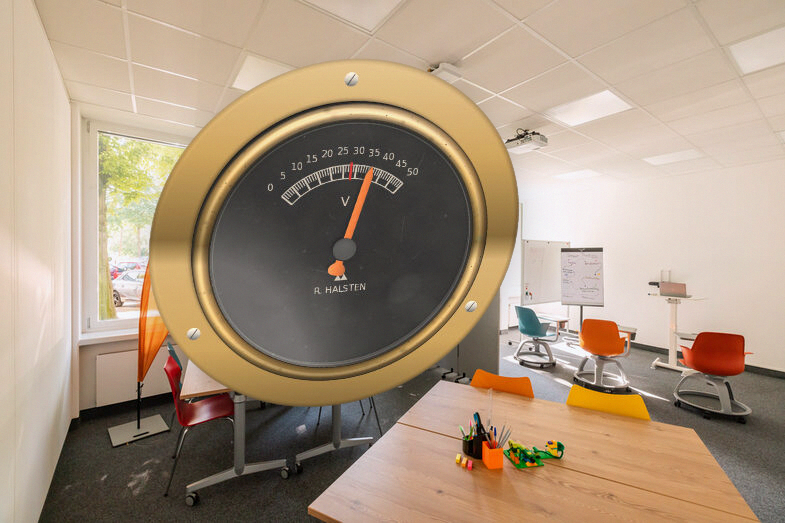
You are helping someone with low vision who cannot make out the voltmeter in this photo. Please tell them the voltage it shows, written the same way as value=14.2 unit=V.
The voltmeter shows value=35 unit=V
